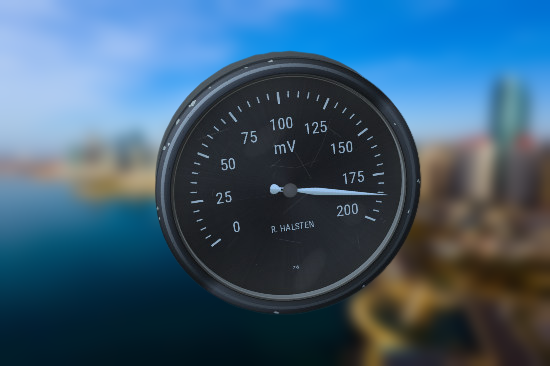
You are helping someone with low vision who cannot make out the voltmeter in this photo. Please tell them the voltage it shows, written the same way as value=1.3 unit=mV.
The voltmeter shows value=185 unit=mV
